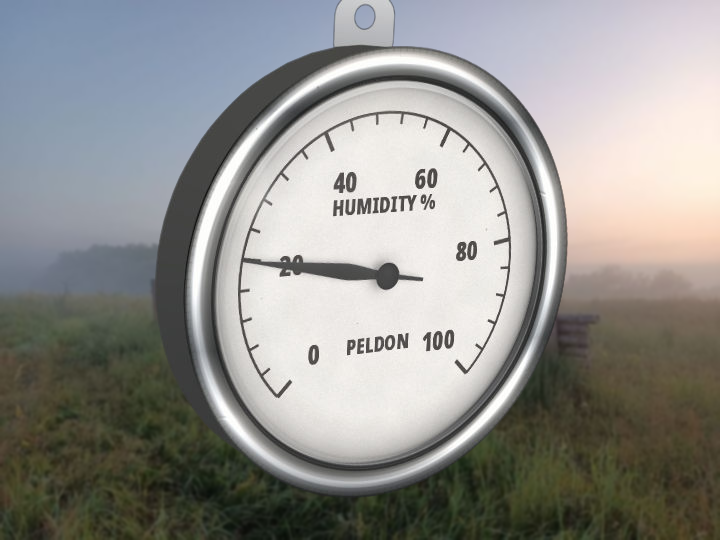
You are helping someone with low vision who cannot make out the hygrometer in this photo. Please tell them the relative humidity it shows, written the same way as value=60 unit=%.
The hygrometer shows value=20 unit=%
